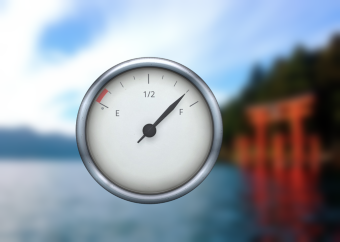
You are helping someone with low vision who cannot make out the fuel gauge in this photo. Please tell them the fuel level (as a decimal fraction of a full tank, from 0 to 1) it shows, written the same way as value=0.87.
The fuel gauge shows value=0.875
